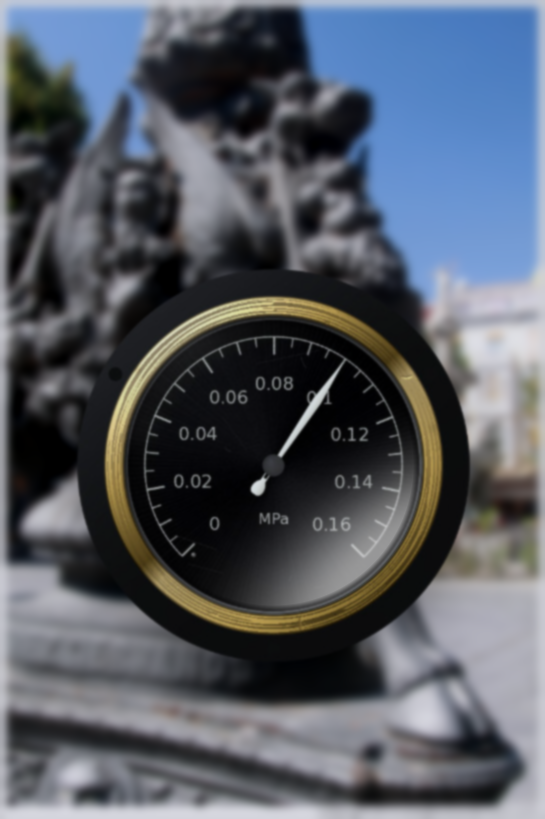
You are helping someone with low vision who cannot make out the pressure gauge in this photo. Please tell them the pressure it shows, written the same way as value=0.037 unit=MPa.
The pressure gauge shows value=0.1 unit=MPa
